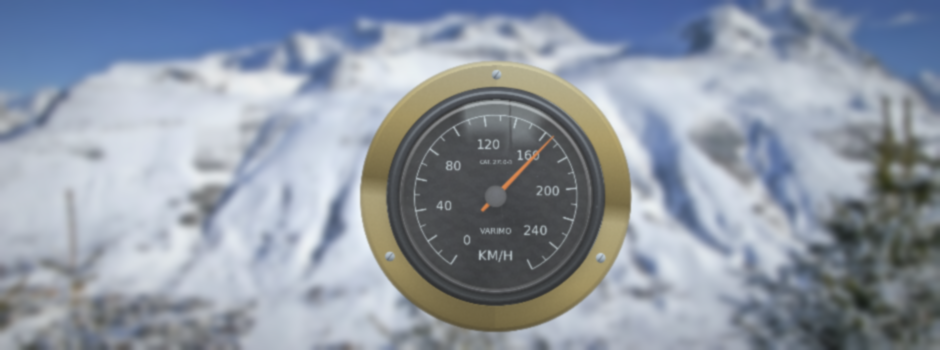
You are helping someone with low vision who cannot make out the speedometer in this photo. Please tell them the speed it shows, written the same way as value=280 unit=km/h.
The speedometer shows value=165 unit=km/h
